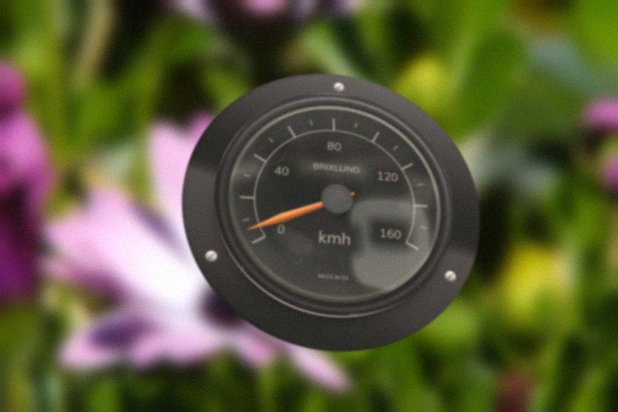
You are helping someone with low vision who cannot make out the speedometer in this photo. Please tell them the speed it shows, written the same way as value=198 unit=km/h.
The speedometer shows value=5 unit=km/h
